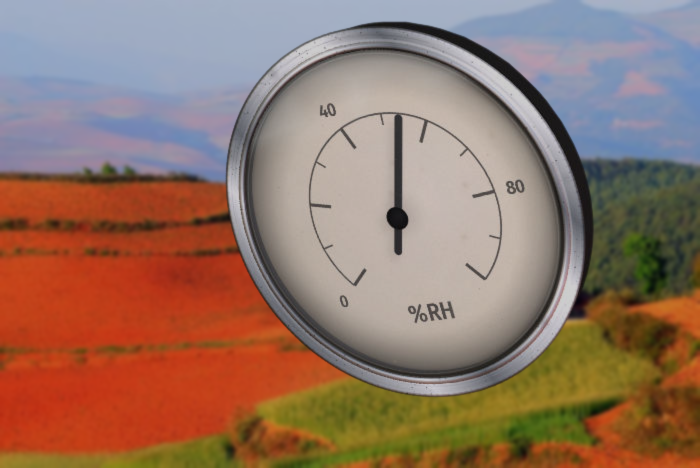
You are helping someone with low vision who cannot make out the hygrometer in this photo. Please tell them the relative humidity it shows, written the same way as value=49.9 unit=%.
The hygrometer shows value=55 unit=%
